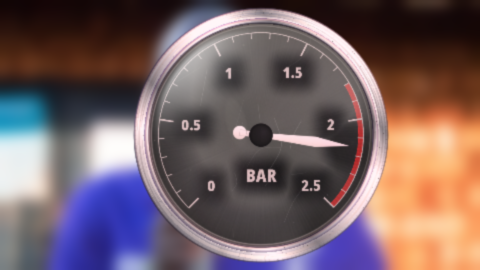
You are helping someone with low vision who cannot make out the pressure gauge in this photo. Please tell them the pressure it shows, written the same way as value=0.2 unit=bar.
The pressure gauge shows value=2.15 unit=bar
